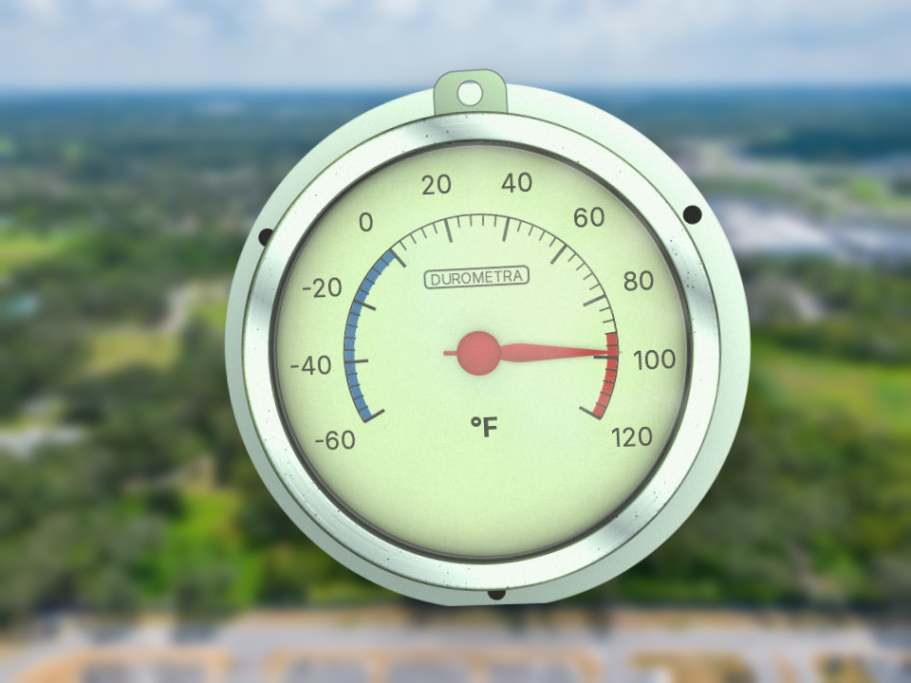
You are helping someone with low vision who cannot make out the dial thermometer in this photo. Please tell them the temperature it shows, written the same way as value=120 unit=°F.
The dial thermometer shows value=98 unit=°F
